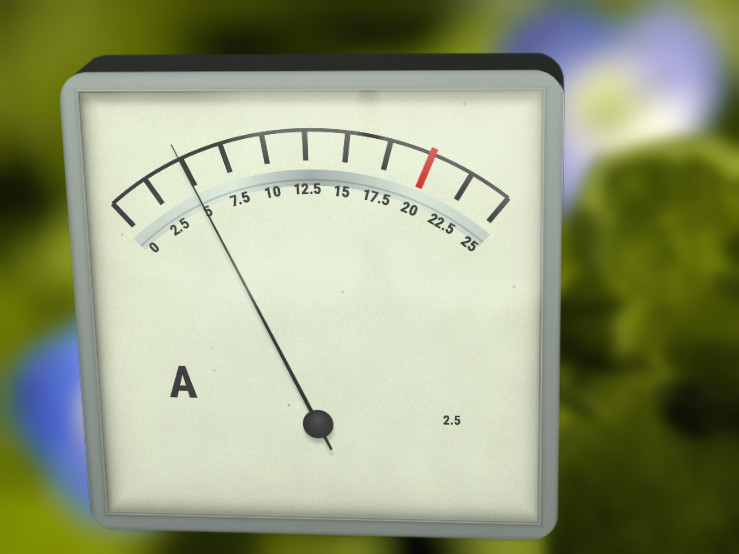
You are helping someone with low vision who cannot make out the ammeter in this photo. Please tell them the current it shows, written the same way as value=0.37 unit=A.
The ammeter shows value=5 unit=A
